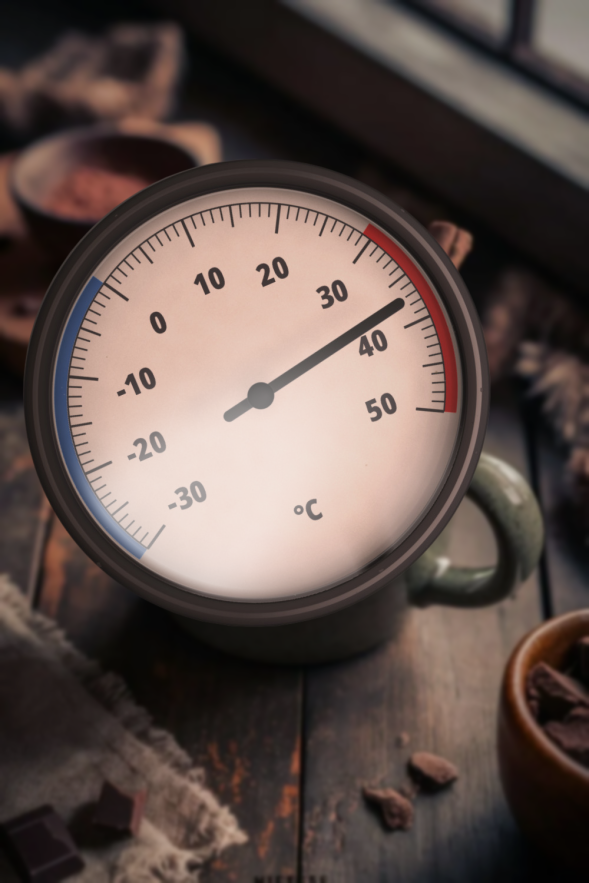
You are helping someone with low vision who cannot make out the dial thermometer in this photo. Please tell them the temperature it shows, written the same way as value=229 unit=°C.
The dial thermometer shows value=37 unit=°C
